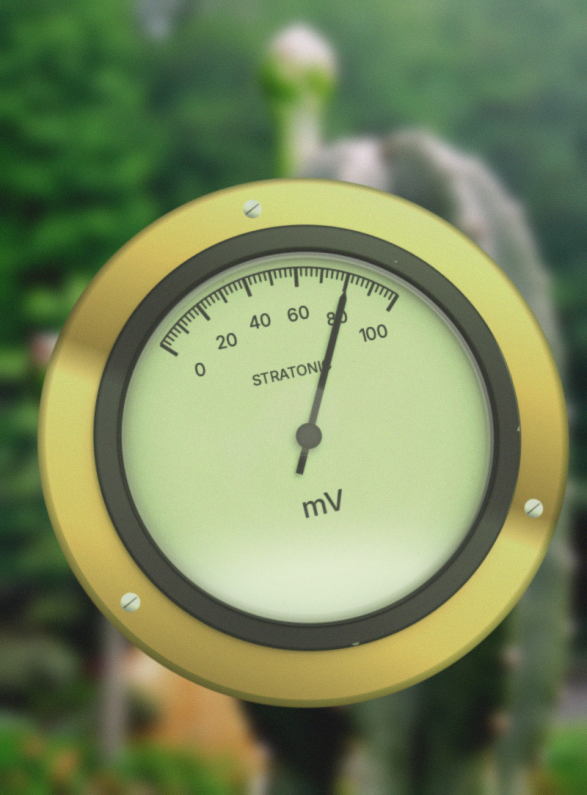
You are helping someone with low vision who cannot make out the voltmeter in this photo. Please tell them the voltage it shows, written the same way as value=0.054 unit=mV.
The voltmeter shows value=80 unit=mV
